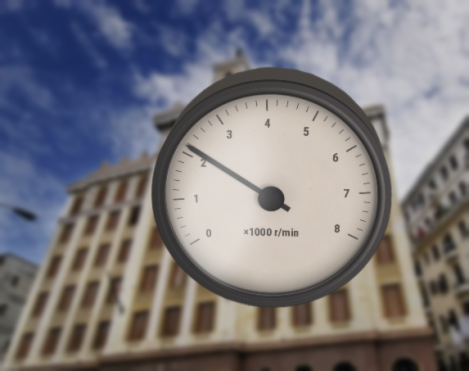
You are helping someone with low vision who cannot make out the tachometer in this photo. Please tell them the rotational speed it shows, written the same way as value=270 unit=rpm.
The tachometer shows value=2200 unit=rpm
